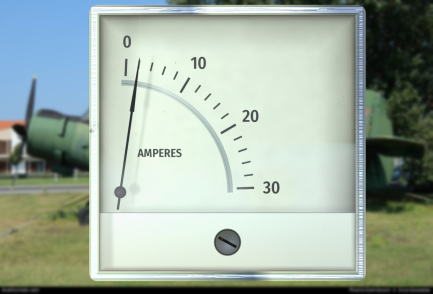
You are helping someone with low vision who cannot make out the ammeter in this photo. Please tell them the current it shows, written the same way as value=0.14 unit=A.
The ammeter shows value=2 unit=A
